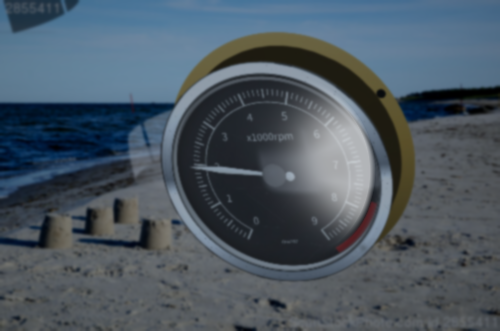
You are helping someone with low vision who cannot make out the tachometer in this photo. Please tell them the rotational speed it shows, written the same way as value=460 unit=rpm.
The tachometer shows value=2000 unit=rpm
